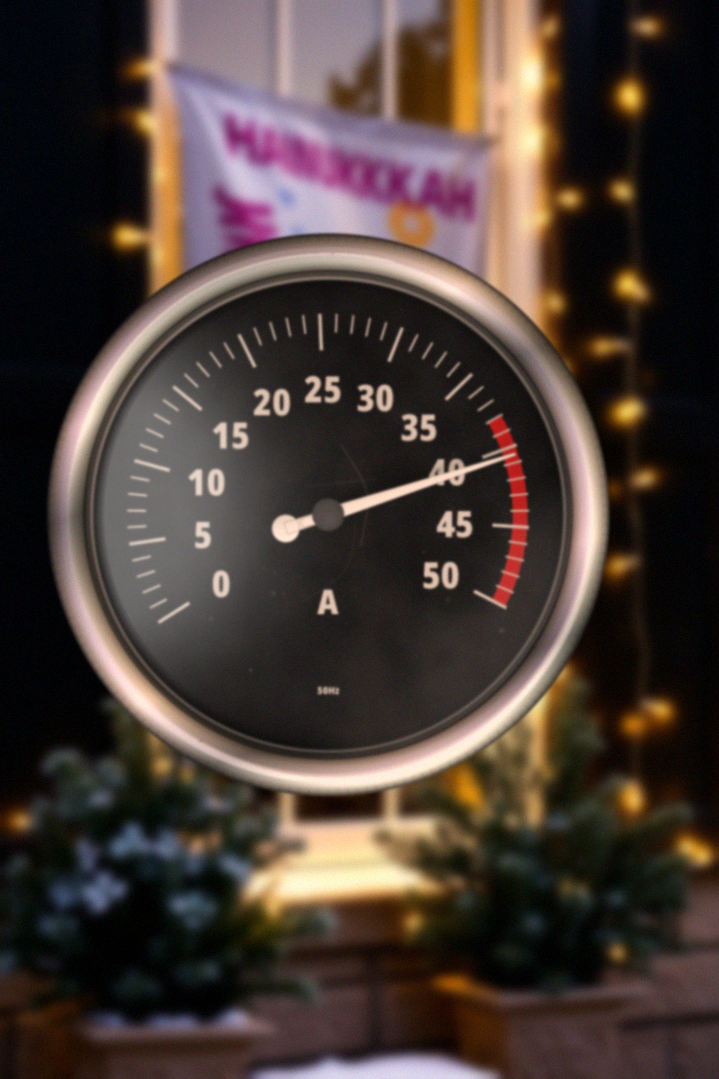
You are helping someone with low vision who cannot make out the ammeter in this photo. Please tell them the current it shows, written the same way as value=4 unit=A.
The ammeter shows value=40.5 unit=A
